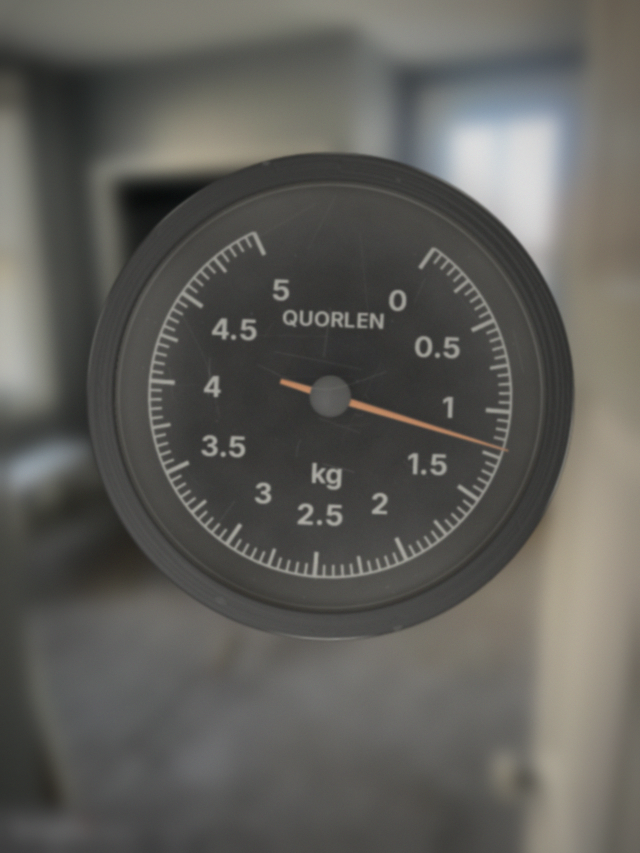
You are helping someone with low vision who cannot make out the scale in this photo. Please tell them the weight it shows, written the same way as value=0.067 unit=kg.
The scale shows value=1.2 unit=kg
